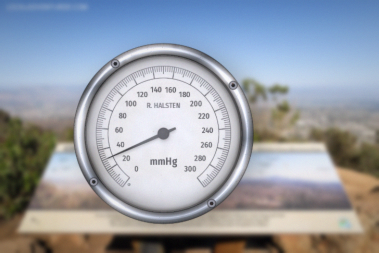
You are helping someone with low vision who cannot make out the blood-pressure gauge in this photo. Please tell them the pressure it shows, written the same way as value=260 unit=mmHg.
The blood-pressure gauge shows value=30 unit=mmHg
